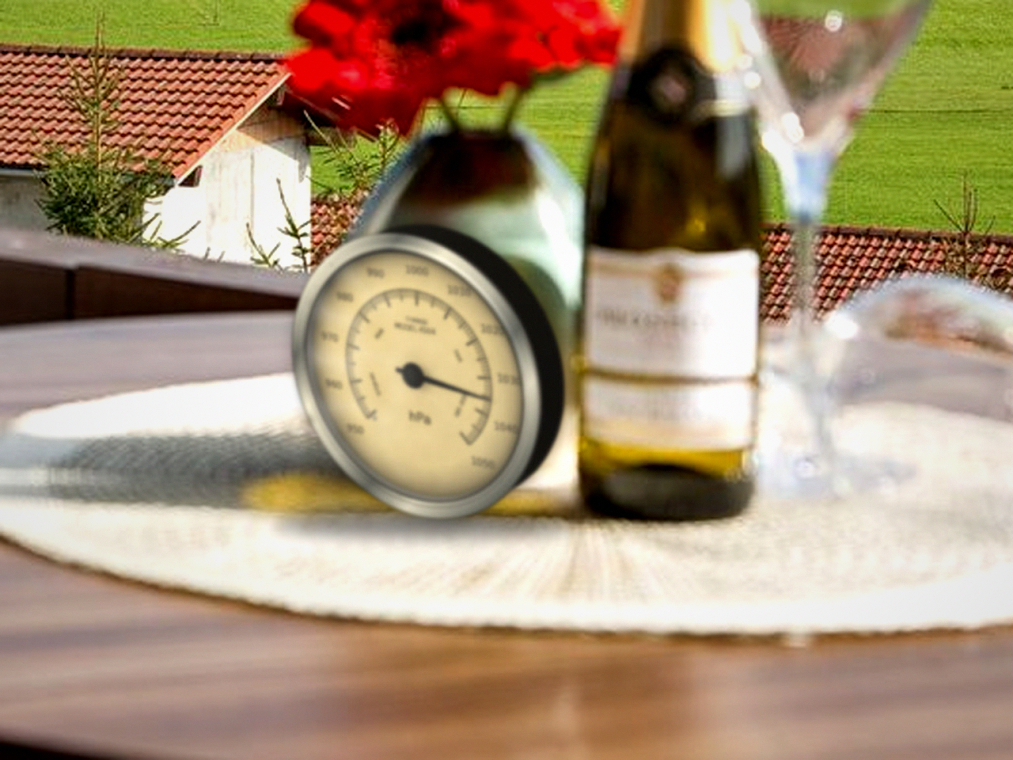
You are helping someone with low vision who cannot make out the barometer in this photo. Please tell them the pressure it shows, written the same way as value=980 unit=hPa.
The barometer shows value=1035 unit=hPa
